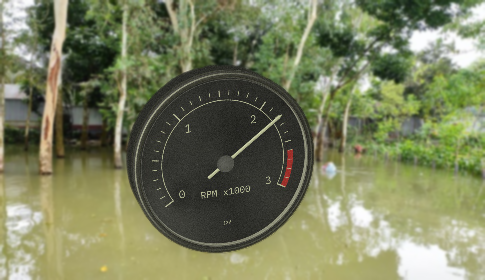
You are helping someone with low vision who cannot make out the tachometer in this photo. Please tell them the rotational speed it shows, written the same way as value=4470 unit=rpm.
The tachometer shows value=2200 unit=rpm
